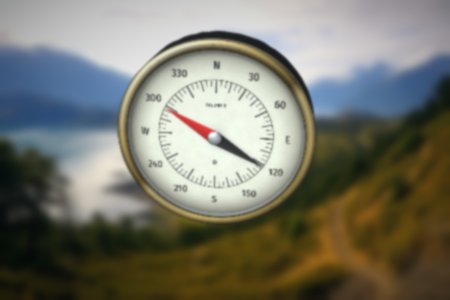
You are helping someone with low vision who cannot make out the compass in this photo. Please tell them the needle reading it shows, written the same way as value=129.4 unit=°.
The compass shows value=300 unit=°
